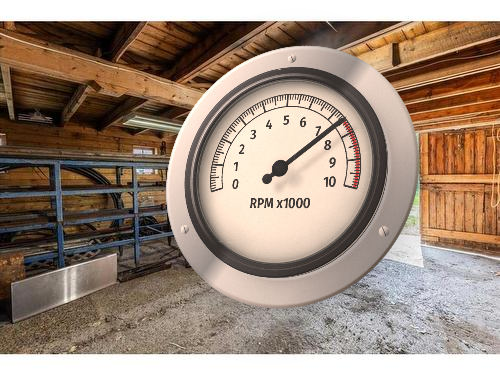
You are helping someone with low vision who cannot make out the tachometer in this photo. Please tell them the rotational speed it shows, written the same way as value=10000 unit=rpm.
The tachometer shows value=7500 unit=rpm
